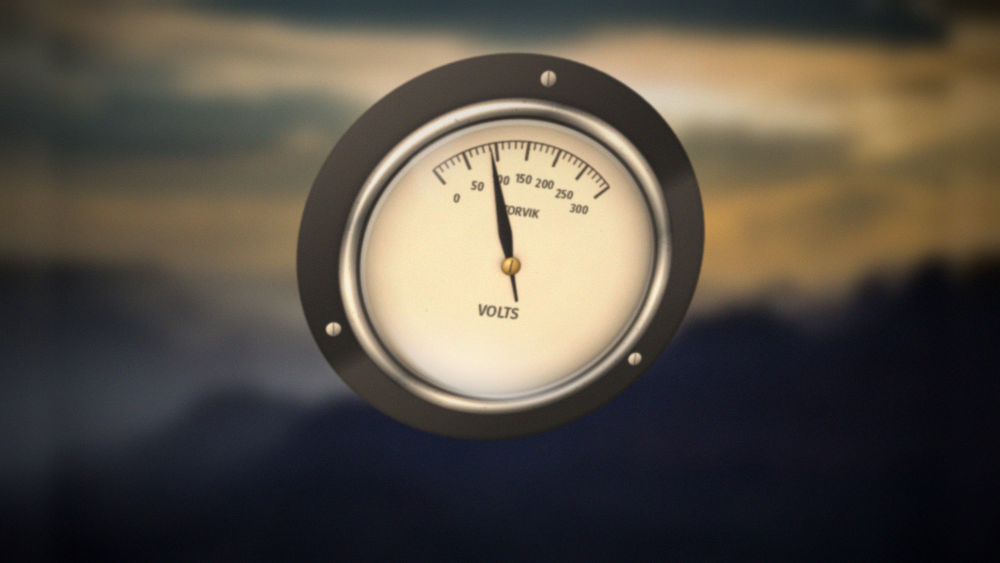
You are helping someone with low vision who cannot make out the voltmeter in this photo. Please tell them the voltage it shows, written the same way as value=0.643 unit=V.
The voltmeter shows value=90 unit=V
